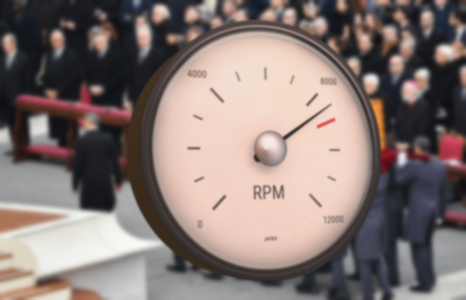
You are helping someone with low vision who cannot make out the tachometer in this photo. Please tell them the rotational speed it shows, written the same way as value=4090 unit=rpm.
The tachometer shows value=8500 unit=rpm
